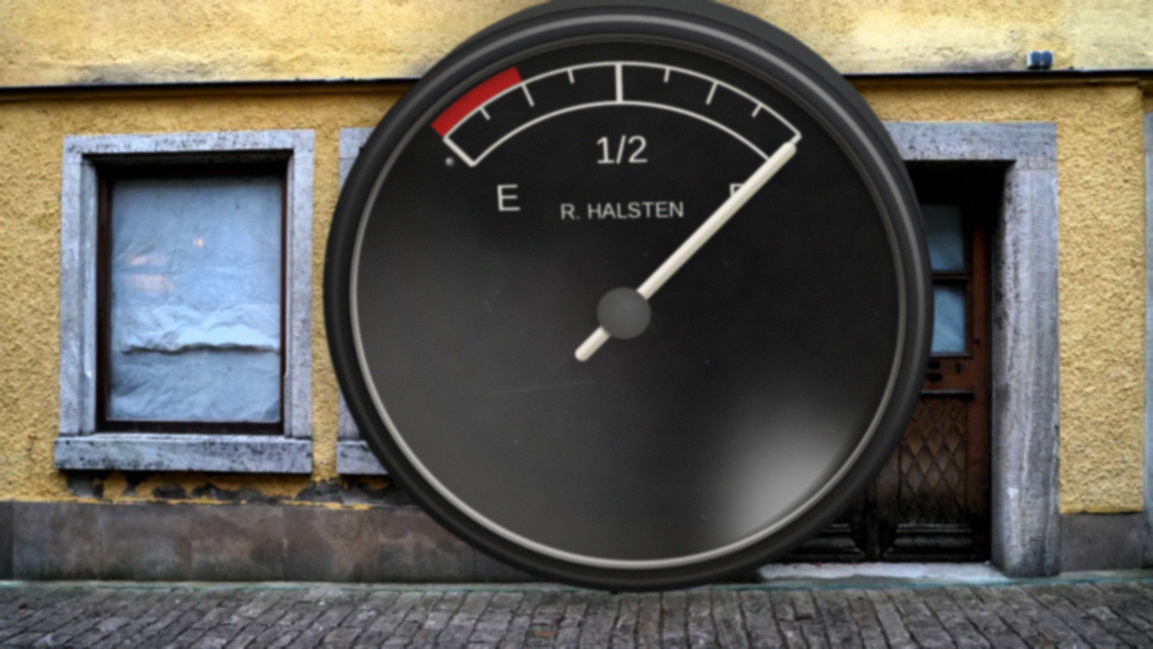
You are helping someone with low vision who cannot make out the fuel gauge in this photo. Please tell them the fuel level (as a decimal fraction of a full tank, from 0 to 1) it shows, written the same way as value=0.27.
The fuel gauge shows value=1
